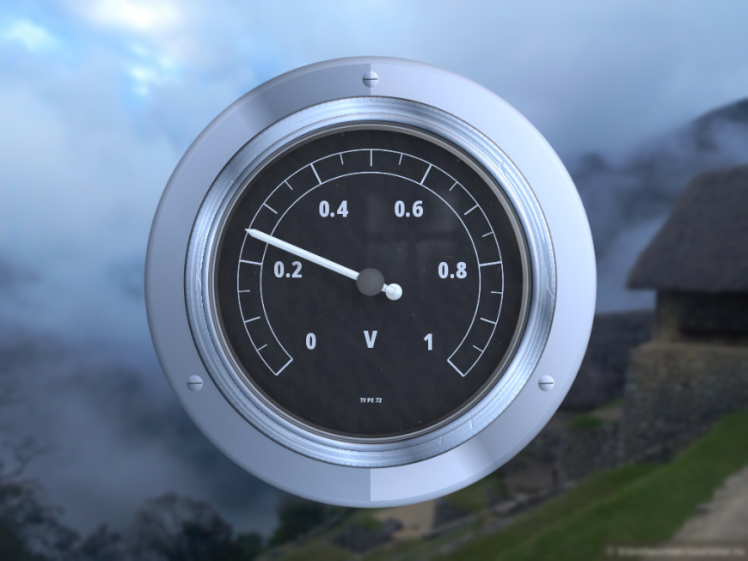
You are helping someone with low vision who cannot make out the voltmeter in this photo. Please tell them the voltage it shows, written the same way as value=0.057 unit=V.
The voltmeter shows value=0.25 unit=V
